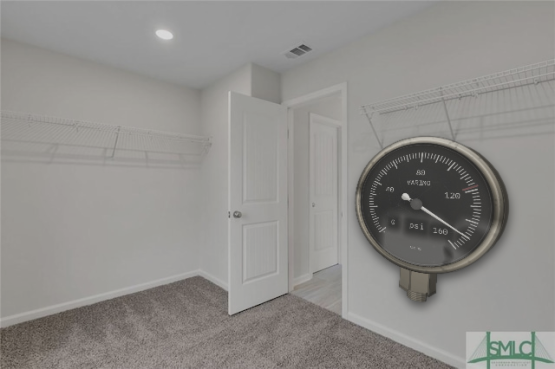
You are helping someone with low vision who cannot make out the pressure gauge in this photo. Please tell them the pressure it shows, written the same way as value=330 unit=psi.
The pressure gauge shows value=150 unit=psi
